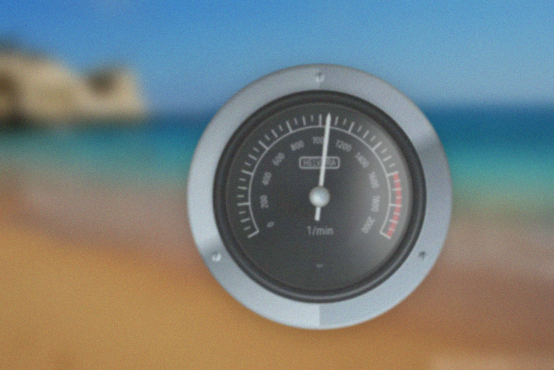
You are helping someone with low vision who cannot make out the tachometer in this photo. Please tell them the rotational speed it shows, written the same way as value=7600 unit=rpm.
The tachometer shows value=1050 unit=rpm
